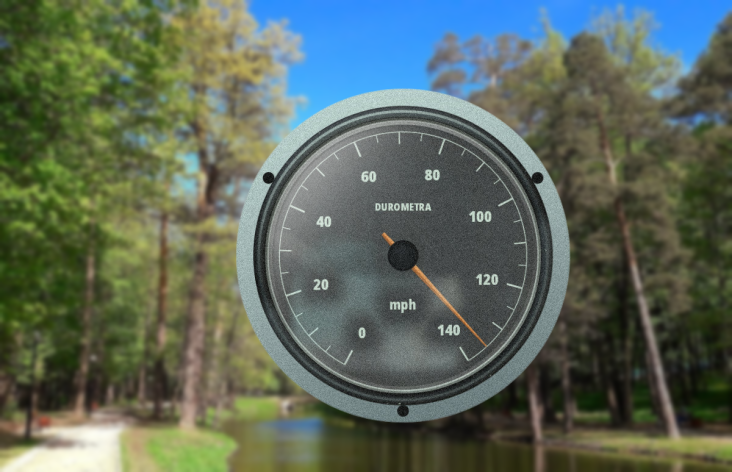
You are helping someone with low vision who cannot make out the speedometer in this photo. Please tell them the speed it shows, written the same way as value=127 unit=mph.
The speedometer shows value=135 unit=mph
